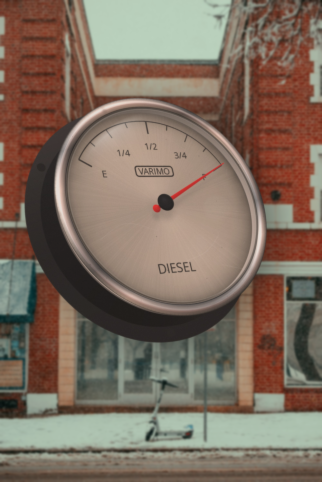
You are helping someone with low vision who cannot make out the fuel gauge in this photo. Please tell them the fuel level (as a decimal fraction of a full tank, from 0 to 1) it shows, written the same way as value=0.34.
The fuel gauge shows value=1
